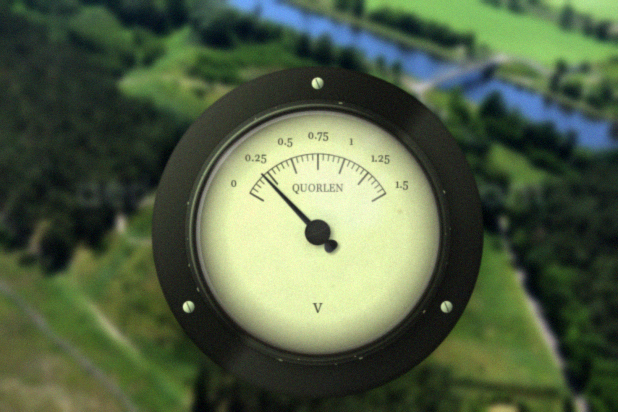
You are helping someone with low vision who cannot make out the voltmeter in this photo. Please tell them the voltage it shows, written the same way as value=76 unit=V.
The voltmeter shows value=0.2 unit=V
